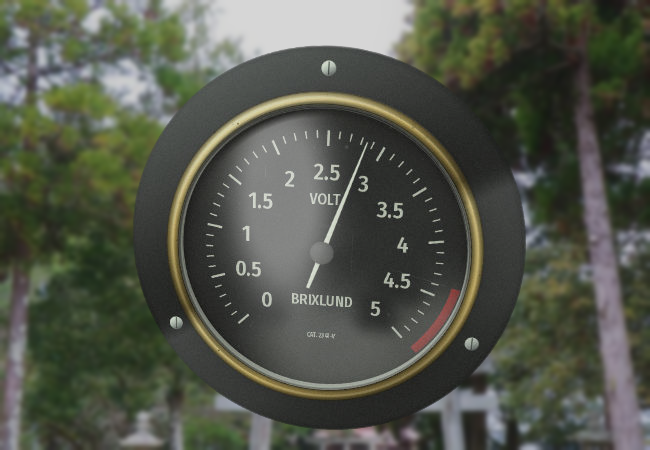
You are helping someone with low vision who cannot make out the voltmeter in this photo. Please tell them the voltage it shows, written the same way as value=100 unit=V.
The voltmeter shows value=2.85 unit=V
